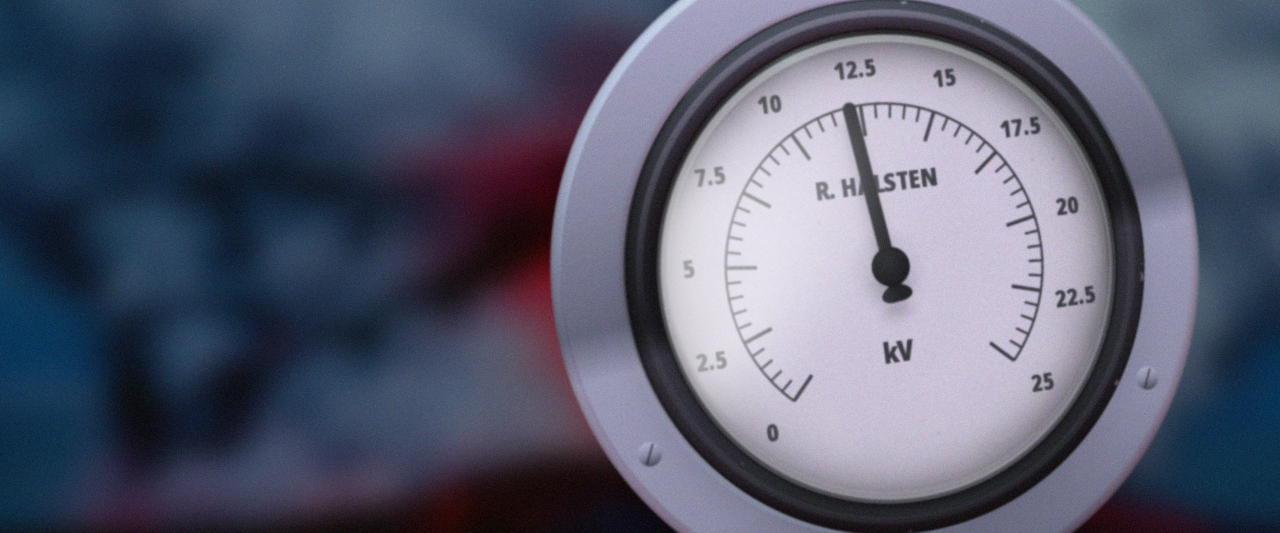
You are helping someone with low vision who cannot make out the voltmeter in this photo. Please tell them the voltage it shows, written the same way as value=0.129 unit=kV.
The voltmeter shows value=12 unit=kV
